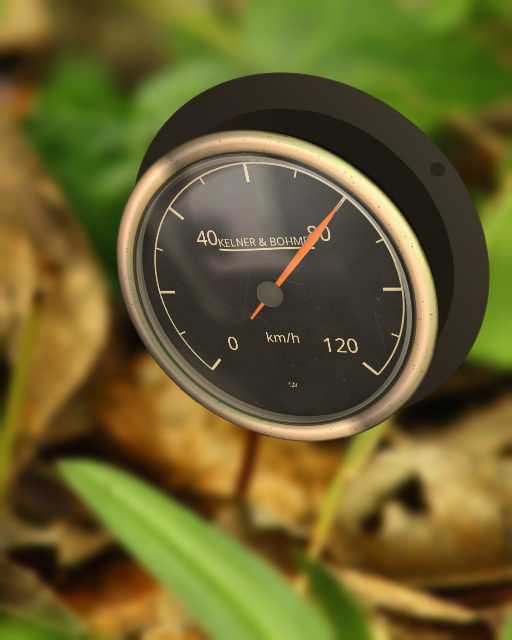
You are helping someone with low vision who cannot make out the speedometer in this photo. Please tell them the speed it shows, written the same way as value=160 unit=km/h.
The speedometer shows value=80 unit=km/h
